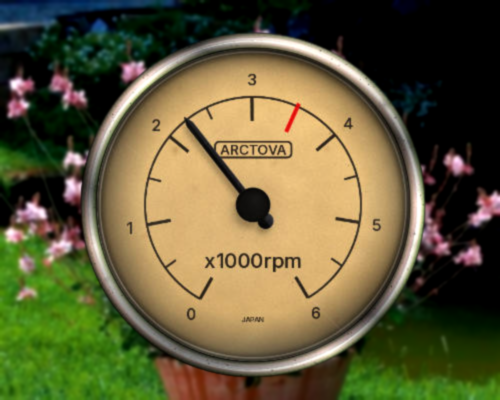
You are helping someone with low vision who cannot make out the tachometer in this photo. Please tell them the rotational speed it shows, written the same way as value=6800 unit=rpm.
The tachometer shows value=2250 unit=rpm
